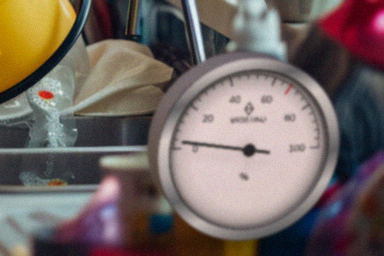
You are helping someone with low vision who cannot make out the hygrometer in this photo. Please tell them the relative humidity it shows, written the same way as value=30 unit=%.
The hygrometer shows value=4 unit=%
